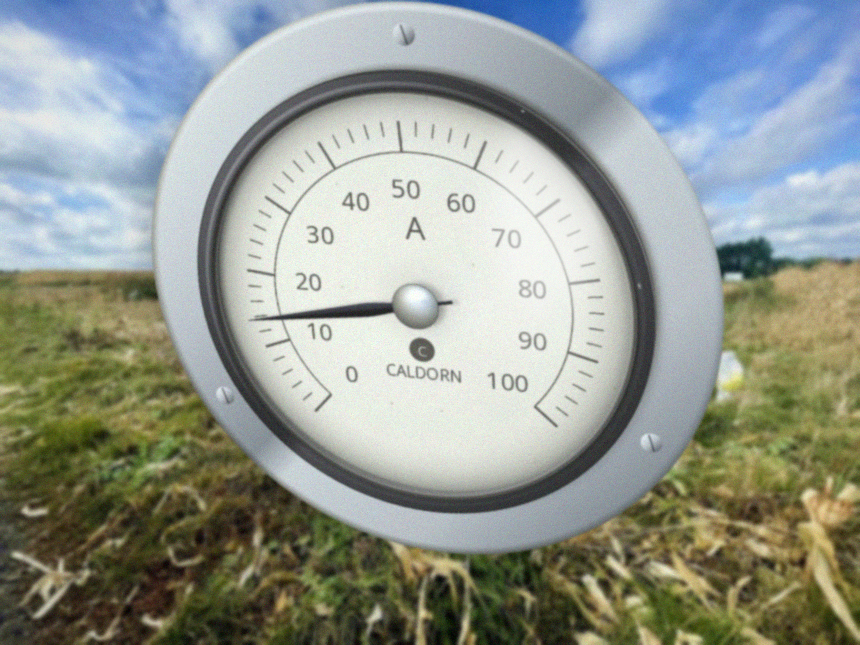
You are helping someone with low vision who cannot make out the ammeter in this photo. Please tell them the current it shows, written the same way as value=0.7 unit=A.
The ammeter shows value=14 unit=A
